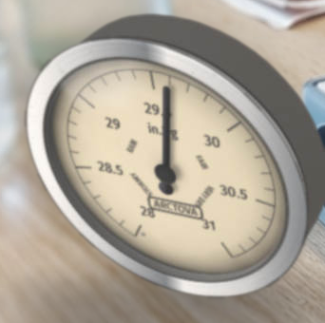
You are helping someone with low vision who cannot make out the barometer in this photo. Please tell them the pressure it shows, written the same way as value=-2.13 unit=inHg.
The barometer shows value=29.6 unit=inHg
